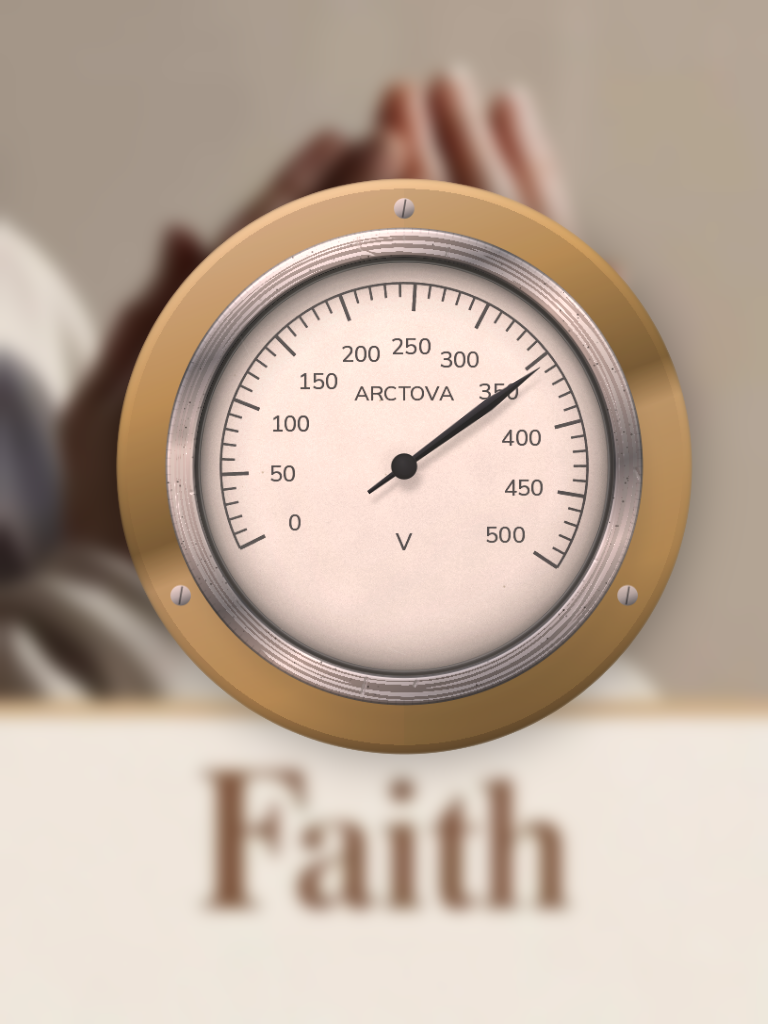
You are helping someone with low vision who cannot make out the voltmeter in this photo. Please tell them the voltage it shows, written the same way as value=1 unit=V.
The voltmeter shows value=355 unit=V
